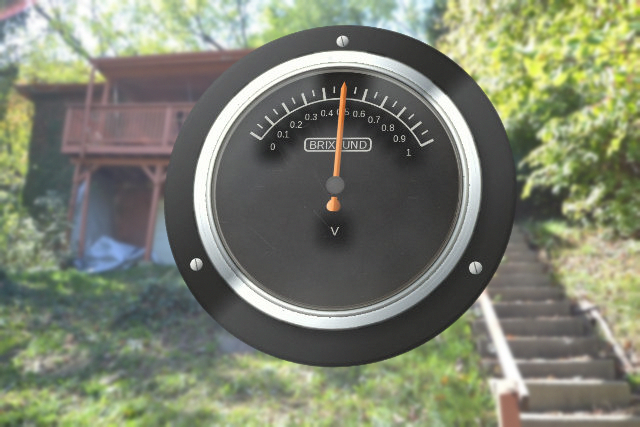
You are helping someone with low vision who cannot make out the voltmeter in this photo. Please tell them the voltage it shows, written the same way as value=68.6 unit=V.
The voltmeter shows value=0.5 unit=V
